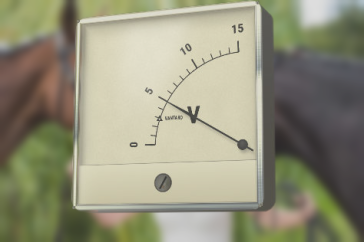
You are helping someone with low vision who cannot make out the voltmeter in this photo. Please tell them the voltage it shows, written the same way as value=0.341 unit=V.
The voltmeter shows value=5 unit=V
